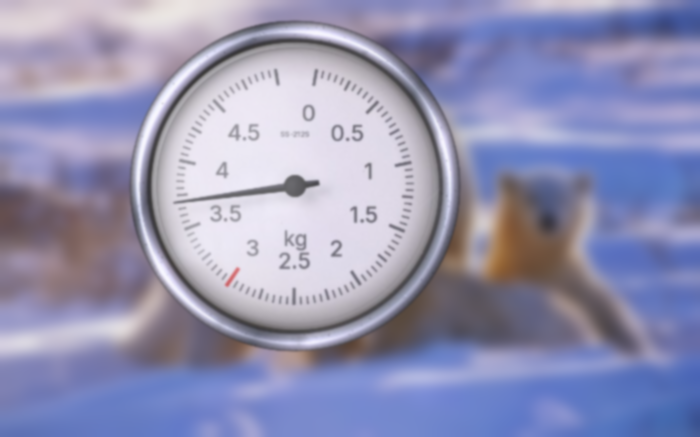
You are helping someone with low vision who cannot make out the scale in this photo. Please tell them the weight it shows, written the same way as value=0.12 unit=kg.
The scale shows value=3.7 unit=kg
